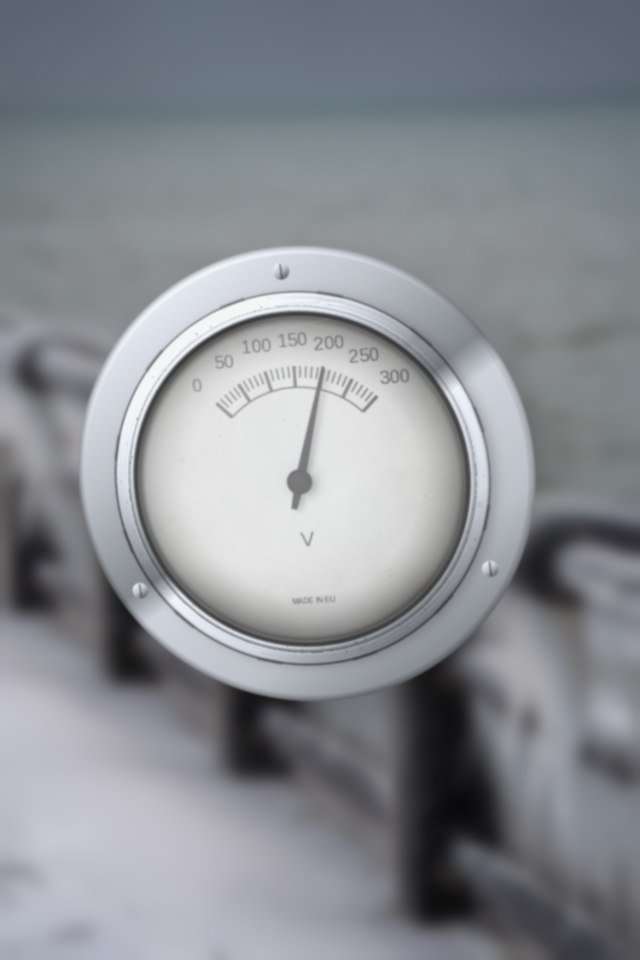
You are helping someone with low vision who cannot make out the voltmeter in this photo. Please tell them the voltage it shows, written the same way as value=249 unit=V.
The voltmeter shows value=200 unit=V
